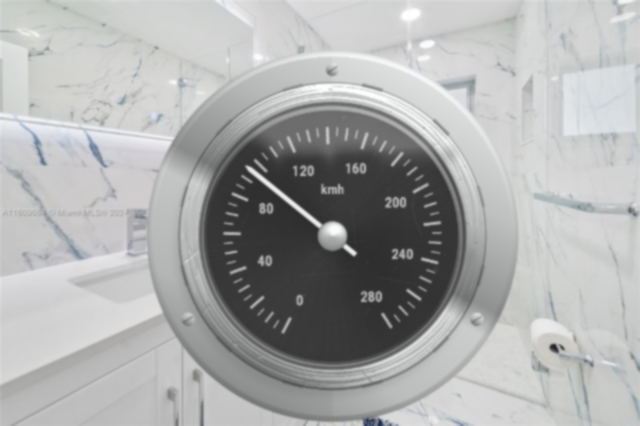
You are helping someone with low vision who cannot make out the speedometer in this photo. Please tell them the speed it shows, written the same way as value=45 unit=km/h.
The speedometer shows value=95 unit=km/h
